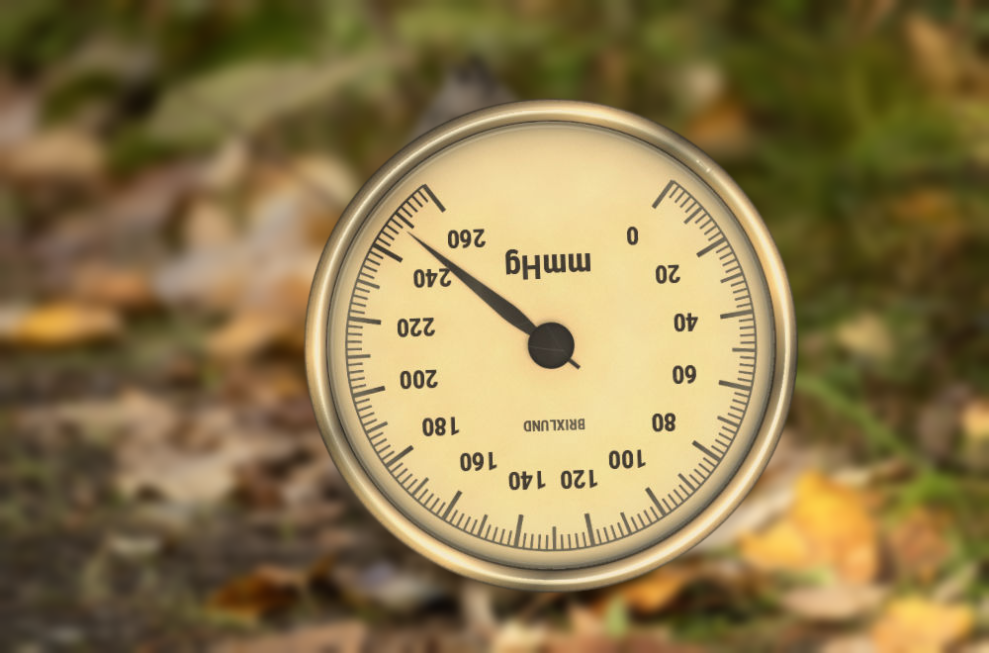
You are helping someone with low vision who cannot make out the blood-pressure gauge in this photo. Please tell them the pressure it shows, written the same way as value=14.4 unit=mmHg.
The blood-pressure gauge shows value=248 unit=mmHg
